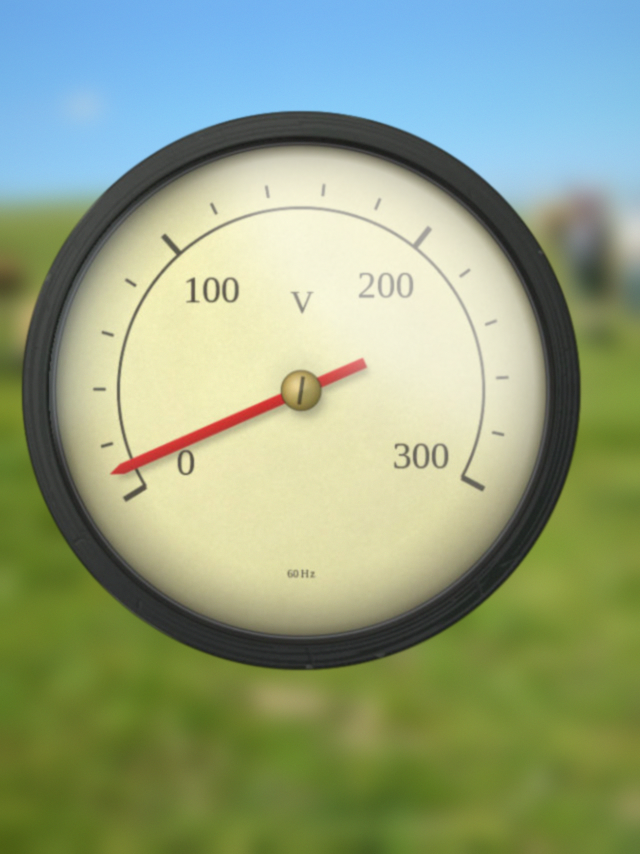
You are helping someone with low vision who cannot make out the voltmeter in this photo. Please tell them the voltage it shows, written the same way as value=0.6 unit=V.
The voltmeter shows value=10 unit=V
